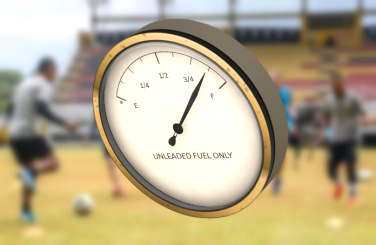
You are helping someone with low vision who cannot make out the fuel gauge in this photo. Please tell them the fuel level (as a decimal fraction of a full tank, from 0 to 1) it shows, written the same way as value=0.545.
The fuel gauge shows value=0.875
